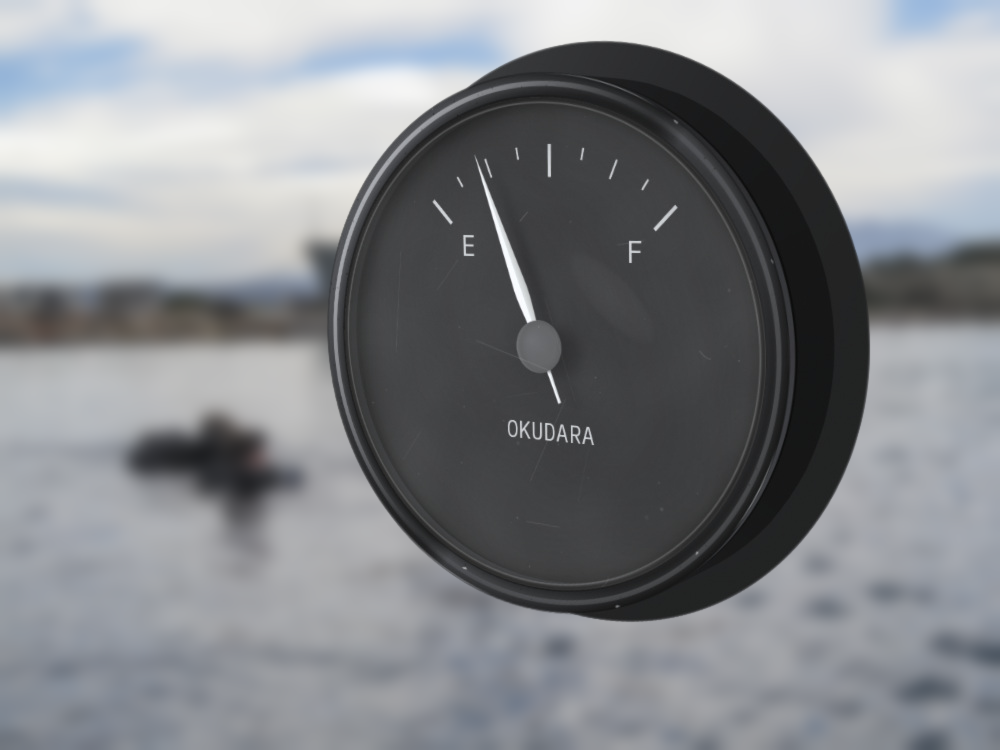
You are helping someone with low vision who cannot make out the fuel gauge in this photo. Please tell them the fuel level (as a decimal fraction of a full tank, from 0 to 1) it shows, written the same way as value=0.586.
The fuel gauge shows value=0.25
